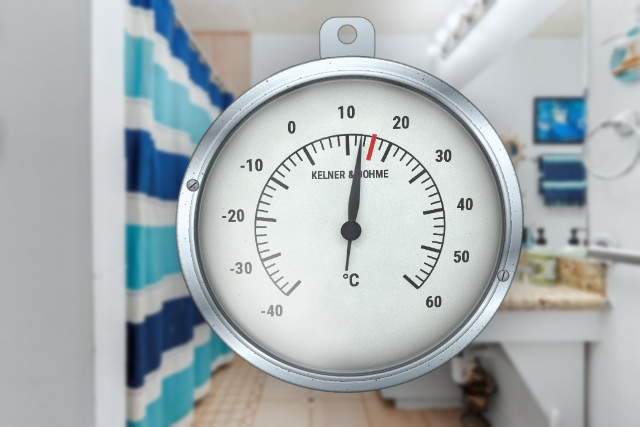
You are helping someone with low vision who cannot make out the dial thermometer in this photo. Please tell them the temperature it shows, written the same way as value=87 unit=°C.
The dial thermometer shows value=13 unit=°C
